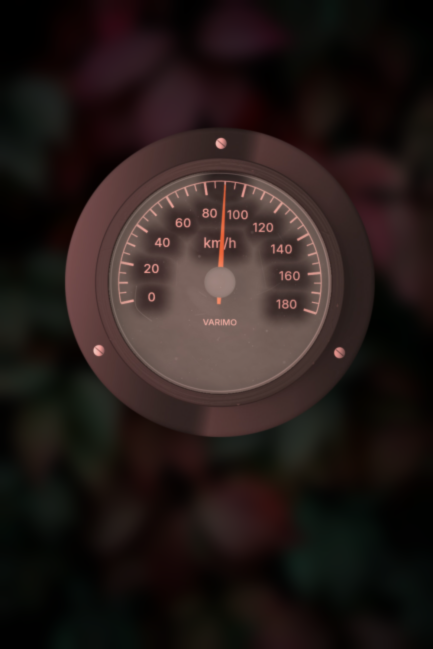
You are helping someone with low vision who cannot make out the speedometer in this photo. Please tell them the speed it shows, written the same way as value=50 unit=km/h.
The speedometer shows value=90 unit=km/h
